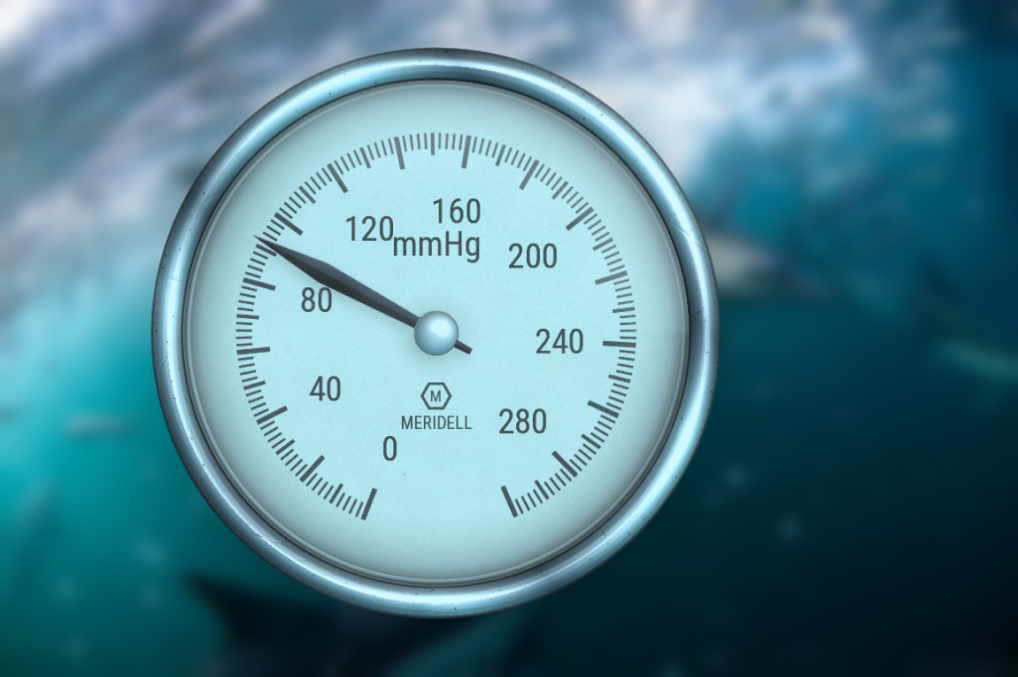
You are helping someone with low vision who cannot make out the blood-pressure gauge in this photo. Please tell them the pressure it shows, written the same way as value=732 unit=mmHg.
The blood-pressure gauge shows value=92 unit=mmHg
